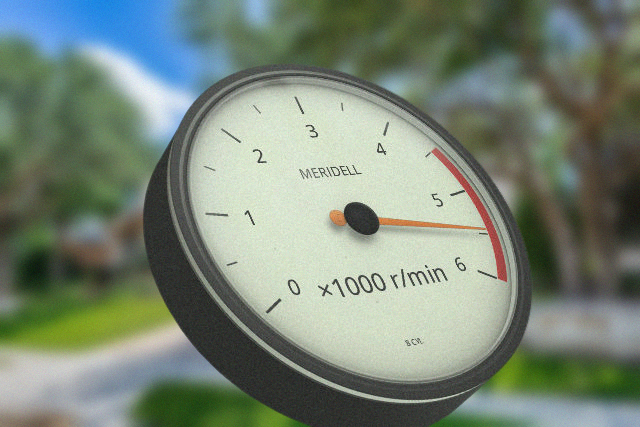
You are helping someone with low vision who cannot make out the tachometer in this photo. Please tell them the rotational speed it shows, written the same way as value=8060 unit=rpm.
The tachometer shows value=5500 unit=rpm
